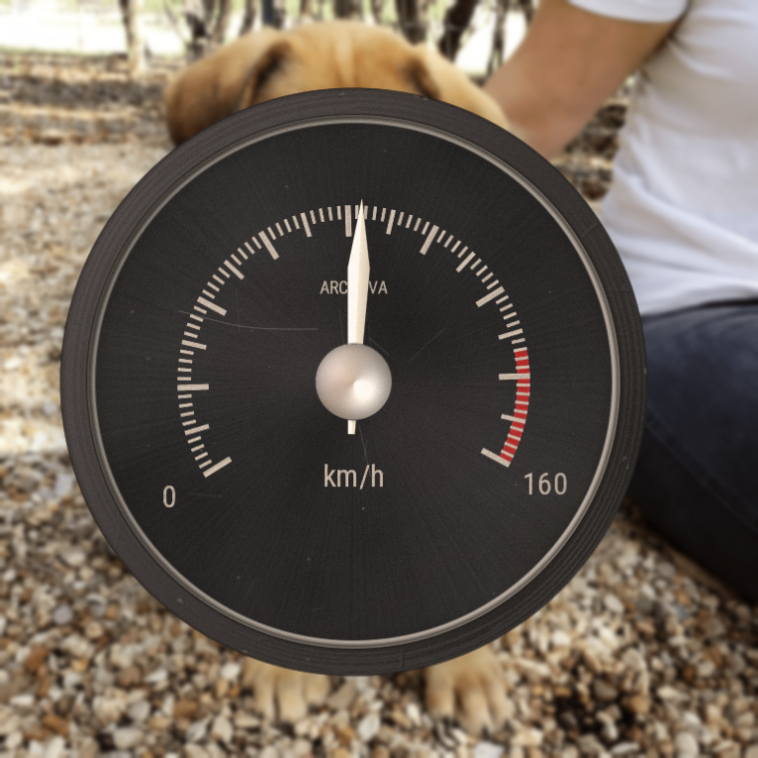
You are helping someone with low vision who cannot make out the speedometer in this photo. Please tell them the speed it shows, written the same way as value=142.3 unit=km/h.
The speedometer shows value=83 unit=km/h
